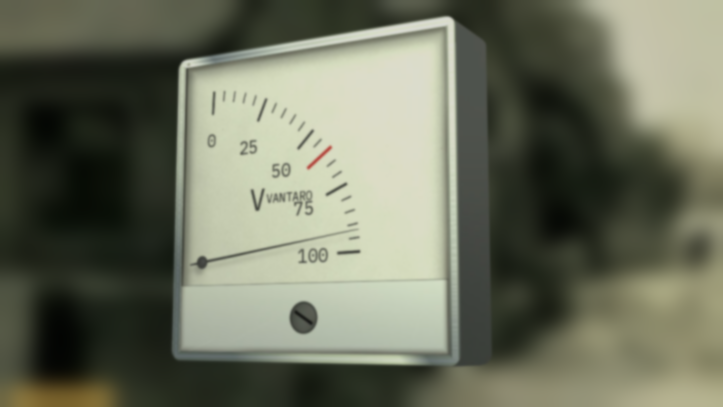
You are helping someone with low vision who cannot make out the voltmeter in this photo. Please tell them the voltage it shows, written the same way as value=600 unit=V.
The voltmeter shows value=92.5 unit=V
